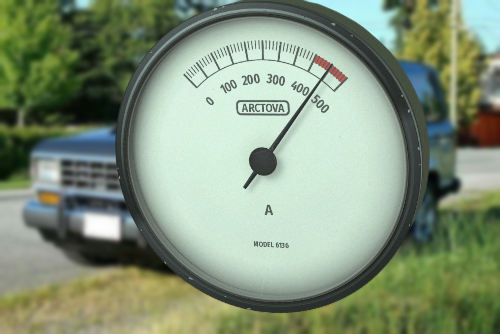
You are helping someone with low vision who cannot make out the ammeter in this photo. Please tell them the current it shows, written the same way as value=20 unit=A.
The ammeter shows value=450 unit=A
